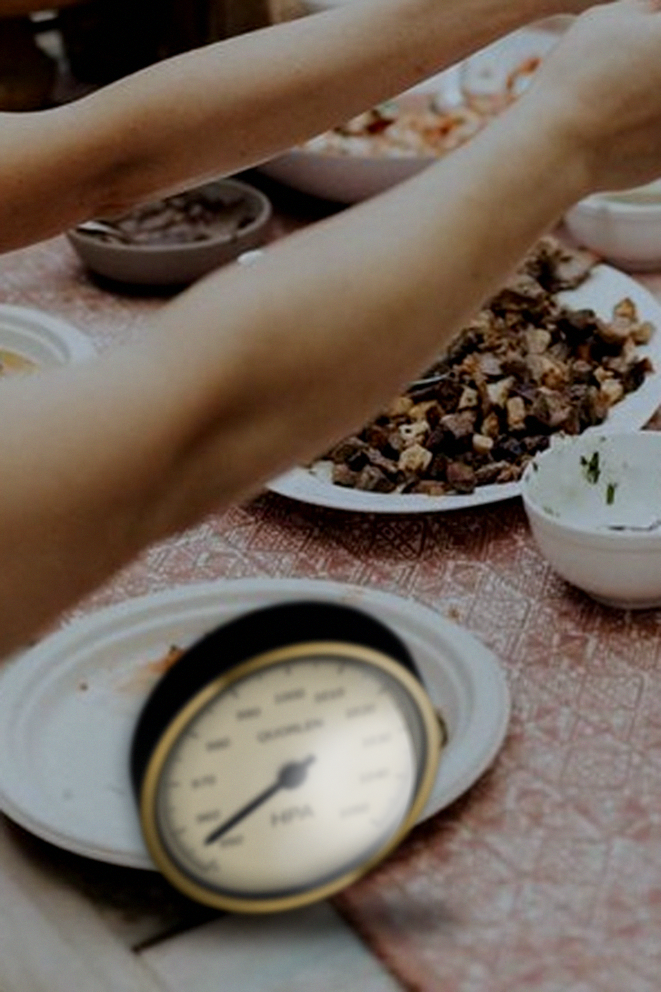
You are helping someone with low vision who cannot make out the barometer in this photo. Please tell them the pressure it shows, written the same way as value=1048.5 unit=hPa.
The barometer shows value=955 unit=hPa
